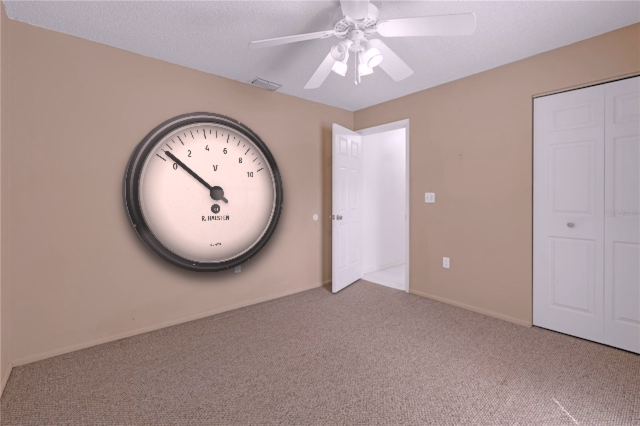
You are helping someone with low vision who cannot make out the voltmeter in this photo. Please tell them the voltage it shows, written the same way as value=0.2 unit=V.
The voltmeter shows value=0.5 unit=V
